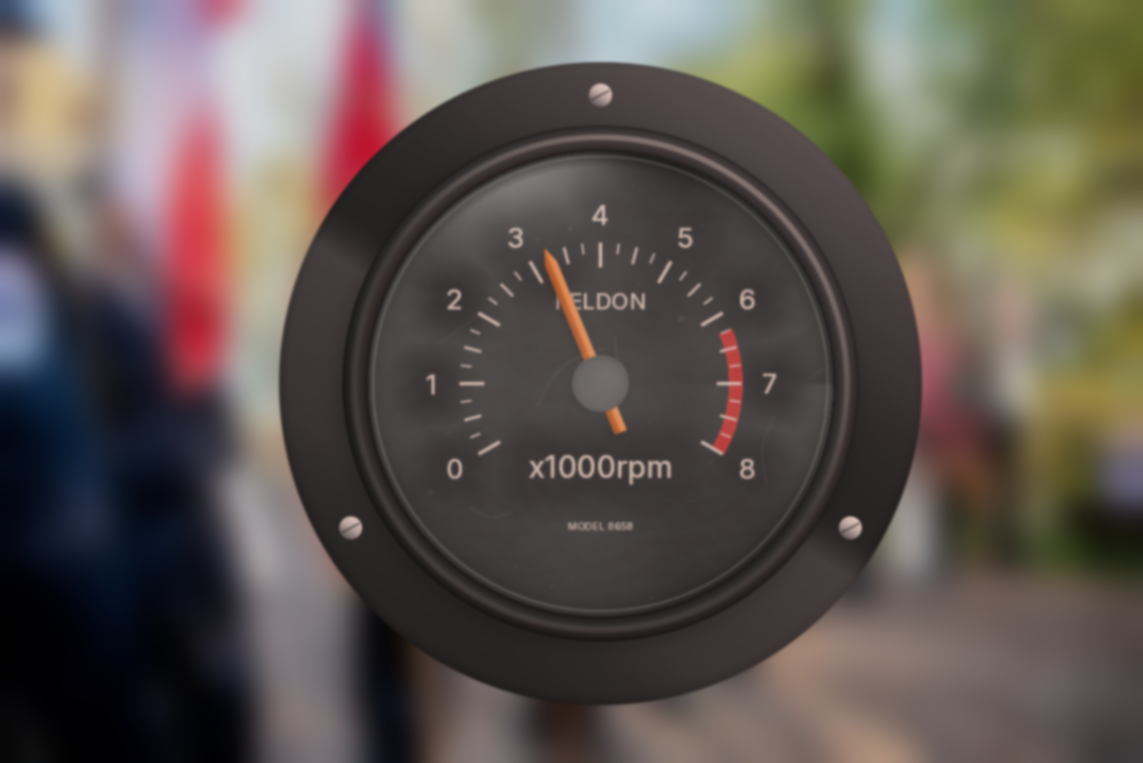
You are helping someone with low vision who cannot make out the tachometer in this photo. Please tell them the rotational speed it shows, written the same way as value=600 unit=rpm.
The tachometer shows value=3250 unit=rpm
